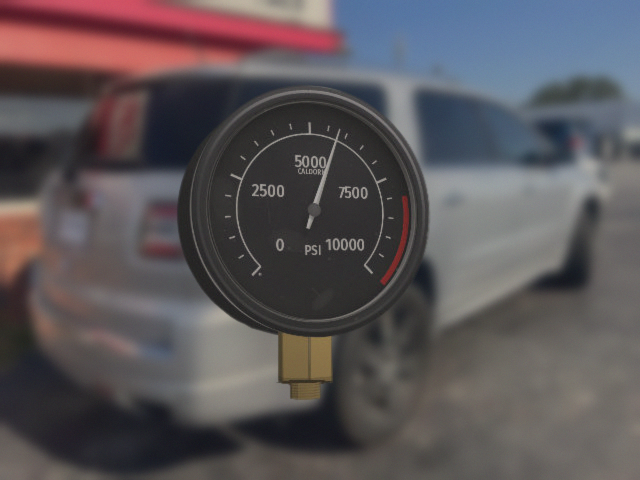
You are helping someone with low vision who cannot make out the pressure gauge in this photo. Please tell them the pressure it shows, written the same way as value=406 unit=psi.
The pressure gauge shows value=5750 unit=psi
